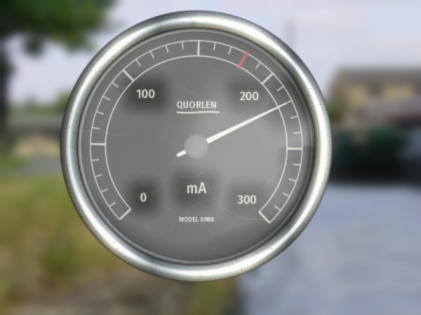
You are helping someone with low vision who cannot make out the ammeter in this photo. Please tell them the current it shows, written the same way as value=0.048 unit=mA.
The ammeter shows value=220 unit=mA
